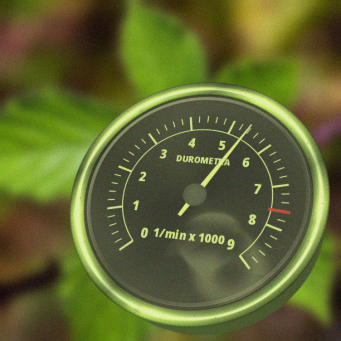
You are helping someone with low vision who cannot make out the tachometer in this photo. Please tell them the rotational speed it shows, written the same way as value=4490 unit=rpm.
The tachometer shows value=5400 unit=rpm
